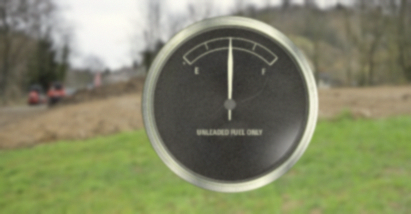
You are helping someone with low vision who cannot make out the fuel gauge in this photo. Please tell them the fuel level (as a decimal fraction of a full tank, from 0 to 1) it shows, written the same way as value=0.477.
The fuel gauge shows value=0.5
